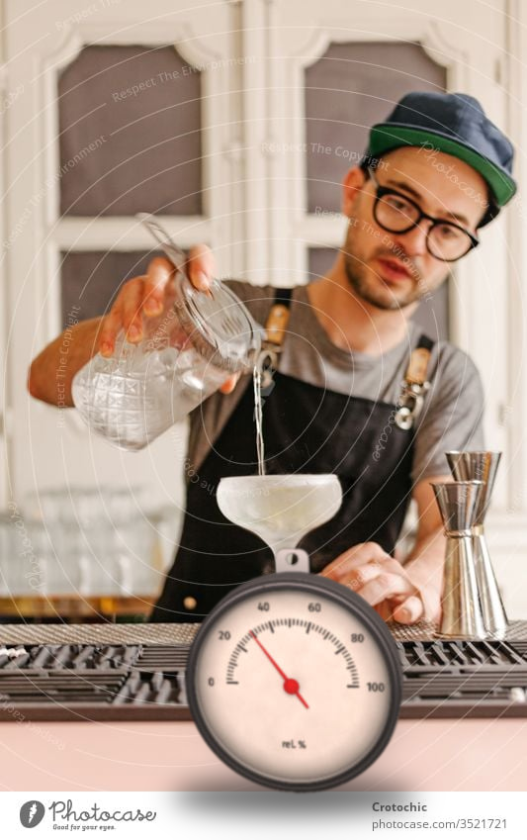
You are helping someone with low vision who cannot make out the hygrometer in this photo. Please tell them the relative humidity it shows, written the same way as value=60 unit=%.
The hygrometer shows value=30 unit=%
